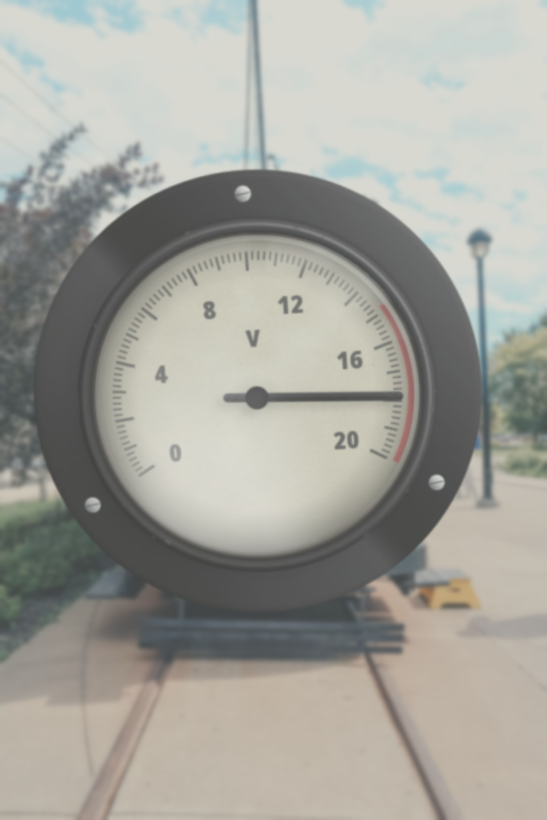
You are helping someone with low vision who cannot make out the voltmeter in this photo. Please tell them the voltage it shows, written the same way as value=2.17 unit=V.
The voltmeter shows value=17.8 unit=V
